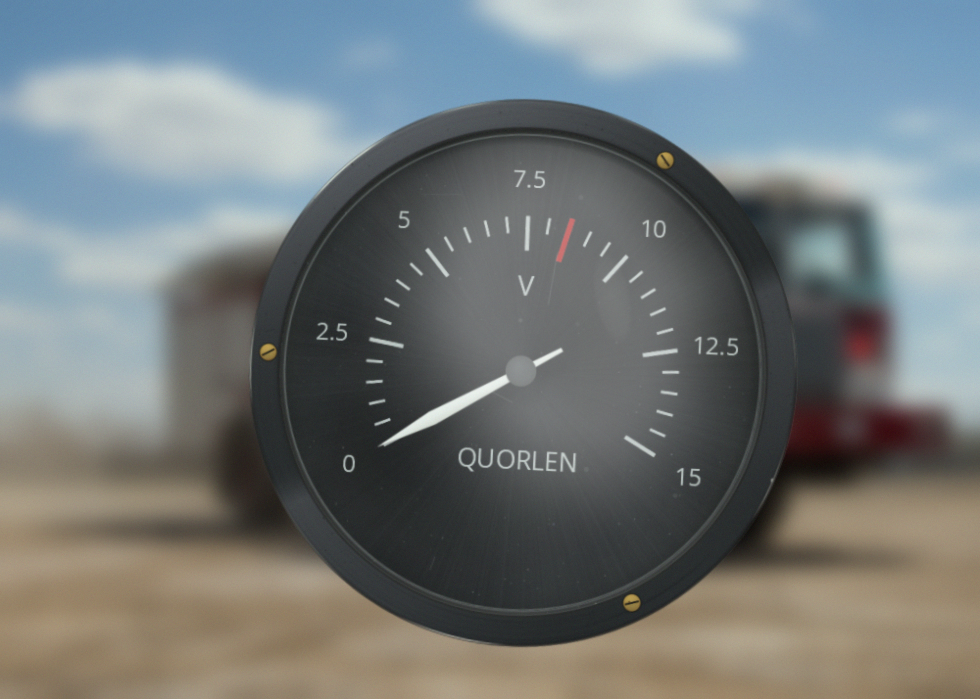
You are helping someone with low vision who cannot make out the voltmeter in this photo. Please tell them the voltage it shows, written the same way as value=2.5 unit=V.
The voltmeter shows value=0 unit=V
